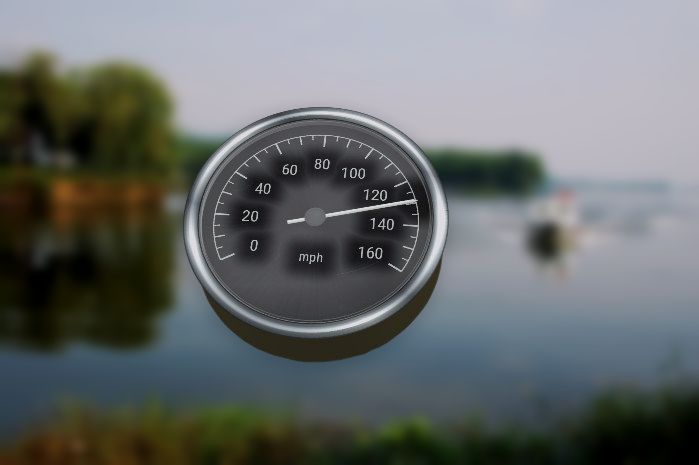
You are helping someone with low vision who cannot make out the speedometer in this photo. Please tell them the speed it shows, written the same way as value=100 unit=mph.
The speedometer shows value=130 unit=mph
